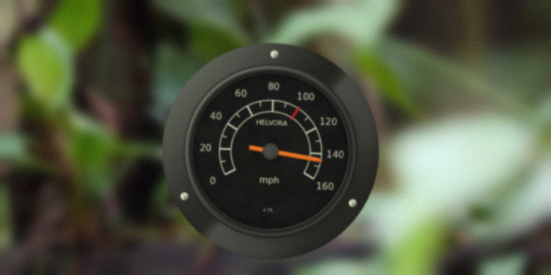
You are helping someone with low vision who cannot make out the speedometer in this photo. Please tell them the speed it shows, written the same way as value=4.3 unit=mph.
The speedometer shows value=145 unit=mph
